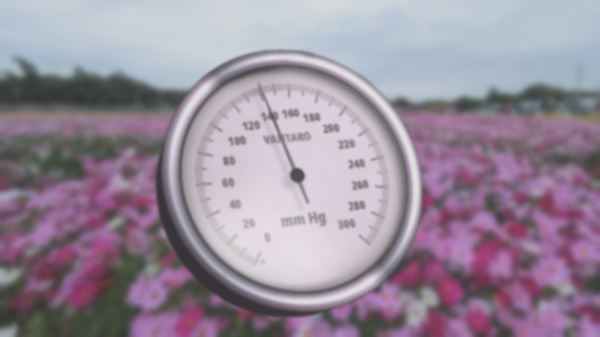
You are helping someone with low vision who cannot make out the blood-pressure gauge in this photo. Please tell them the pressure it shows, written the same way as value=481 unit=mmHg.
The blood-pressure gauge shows value=140 unit=mmHg
